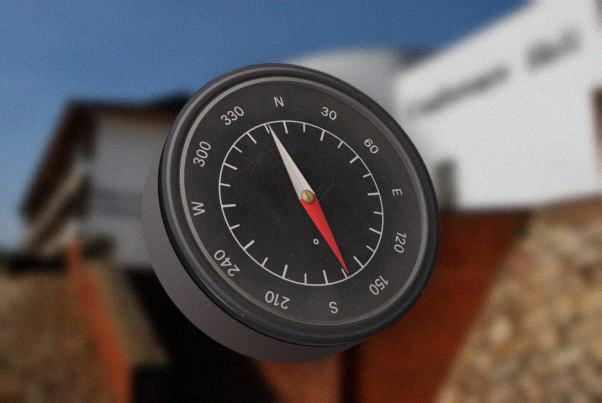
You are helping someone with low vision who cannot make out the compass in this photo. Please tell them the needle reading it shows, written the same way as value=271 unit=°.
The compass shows value=165 unit=°
